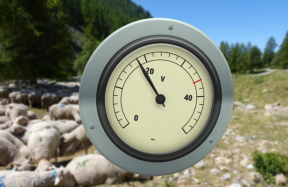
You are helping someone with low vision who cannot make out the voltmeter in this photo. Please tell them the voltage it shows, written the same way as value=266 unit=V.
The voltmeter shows value=18 unit=V
